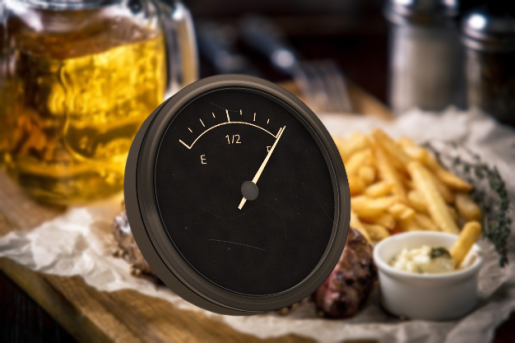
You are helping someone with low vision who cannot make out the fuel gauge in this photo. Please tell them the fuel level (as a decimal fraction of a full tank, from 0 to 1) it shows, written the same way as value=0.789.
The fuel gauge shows value=1
